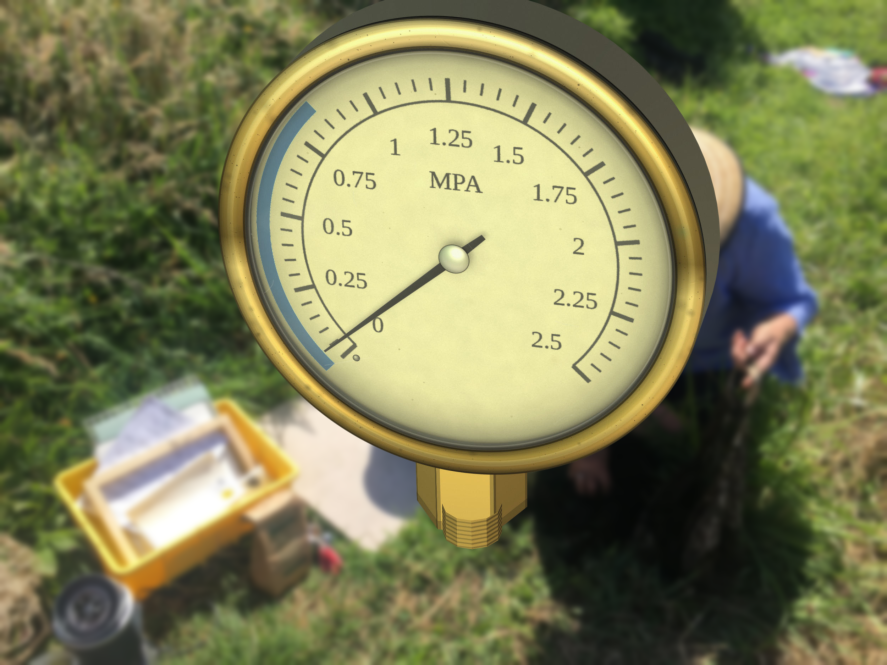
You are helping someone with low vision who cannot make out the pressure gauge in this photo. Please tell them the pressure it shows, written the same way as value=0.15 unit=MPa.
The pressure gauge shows value=0.05 unit=MPa
